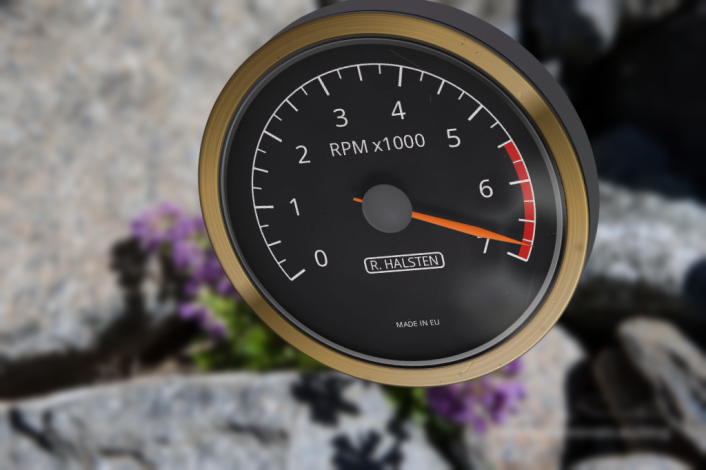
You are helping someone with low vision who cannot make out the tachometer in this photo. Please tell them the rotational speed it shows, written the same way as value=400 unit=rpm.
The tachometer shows value=6750 unit=rpm
